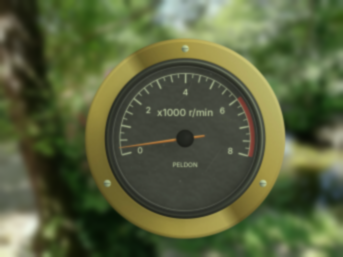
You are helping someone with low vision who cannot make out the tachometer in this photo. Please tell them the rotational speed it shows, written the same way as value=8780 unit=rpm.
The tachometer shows value=250 unit=rpm
